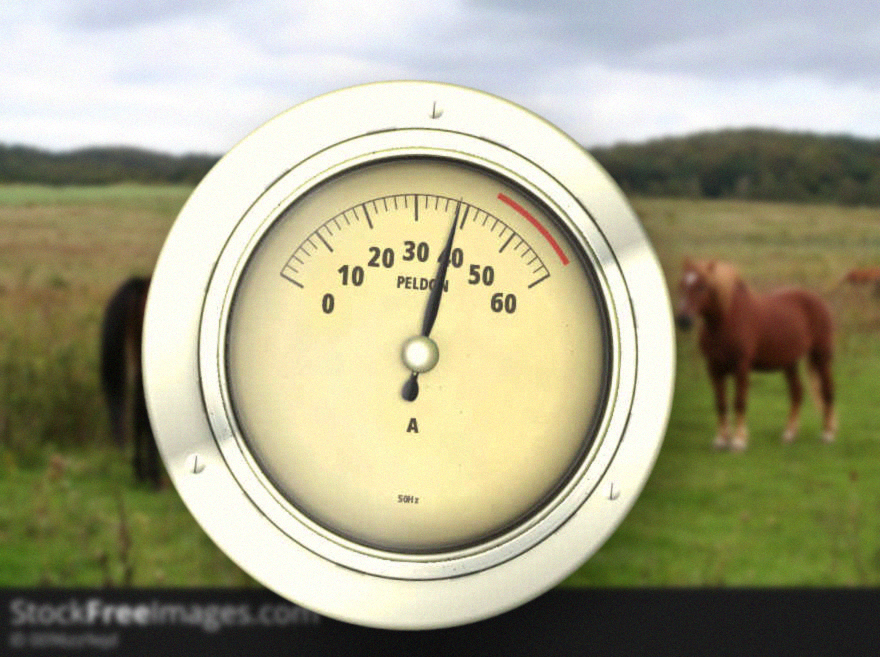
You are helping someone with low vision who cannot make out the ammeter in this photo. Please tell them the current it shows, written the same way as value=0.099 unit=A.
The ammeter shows value=38 unit=A
